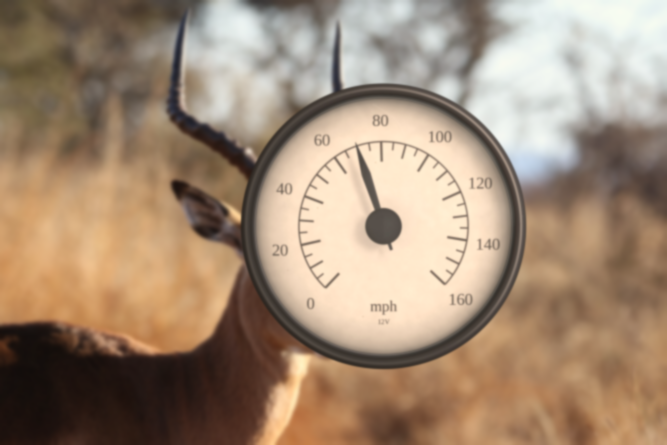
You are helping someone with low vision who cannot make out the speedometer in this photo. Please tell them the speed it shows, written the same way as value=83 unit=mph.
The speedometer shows value=70 unit=mph
